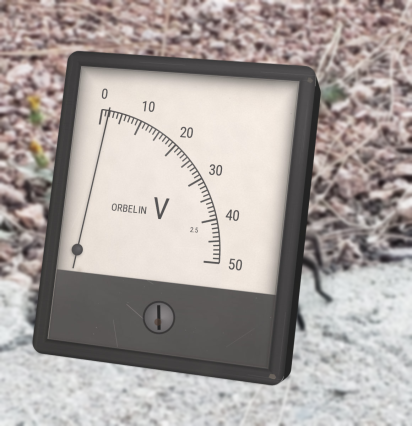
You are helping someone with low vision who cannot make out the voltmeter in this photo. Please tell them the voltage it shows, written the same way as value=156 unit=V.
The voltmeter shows value=2 unit=V
